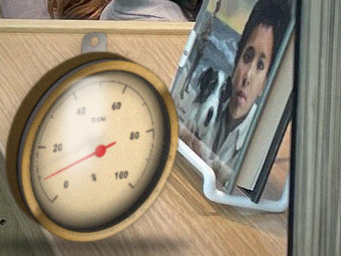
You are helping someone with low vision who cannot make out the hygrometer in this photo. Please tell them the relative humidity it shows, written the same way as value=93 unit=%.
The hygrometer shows value=10 unit=%
